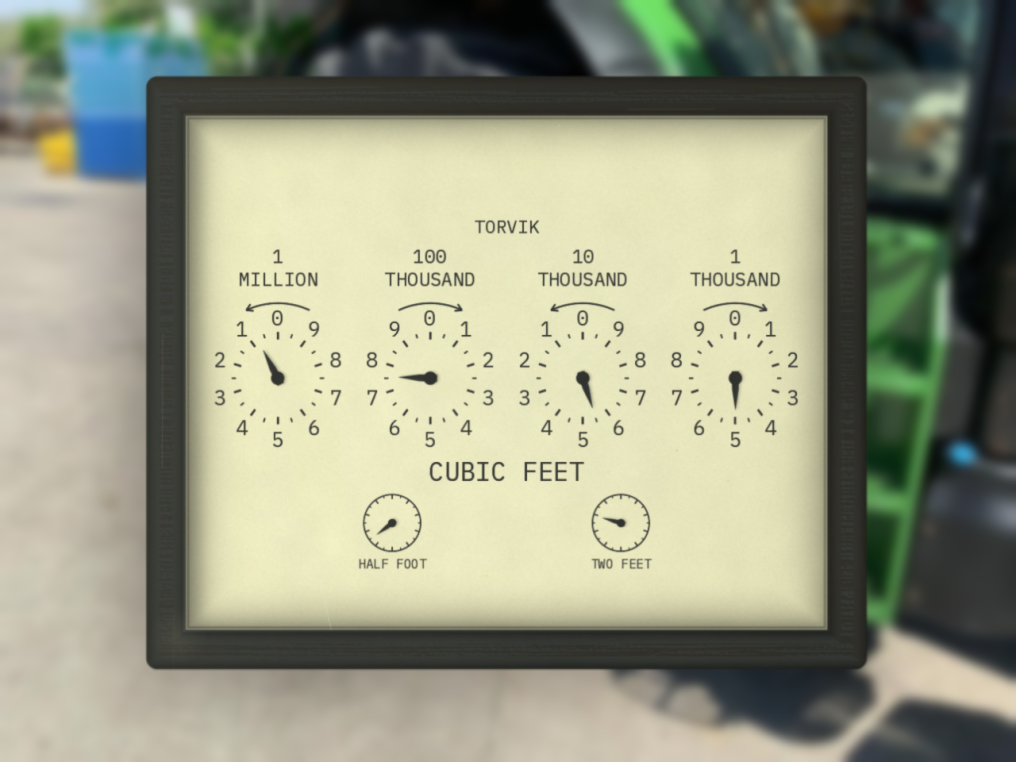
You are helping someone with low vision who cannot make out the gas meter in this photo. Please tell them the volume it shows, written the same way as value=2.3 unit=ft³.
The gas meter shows value=75500 unit=ft³
